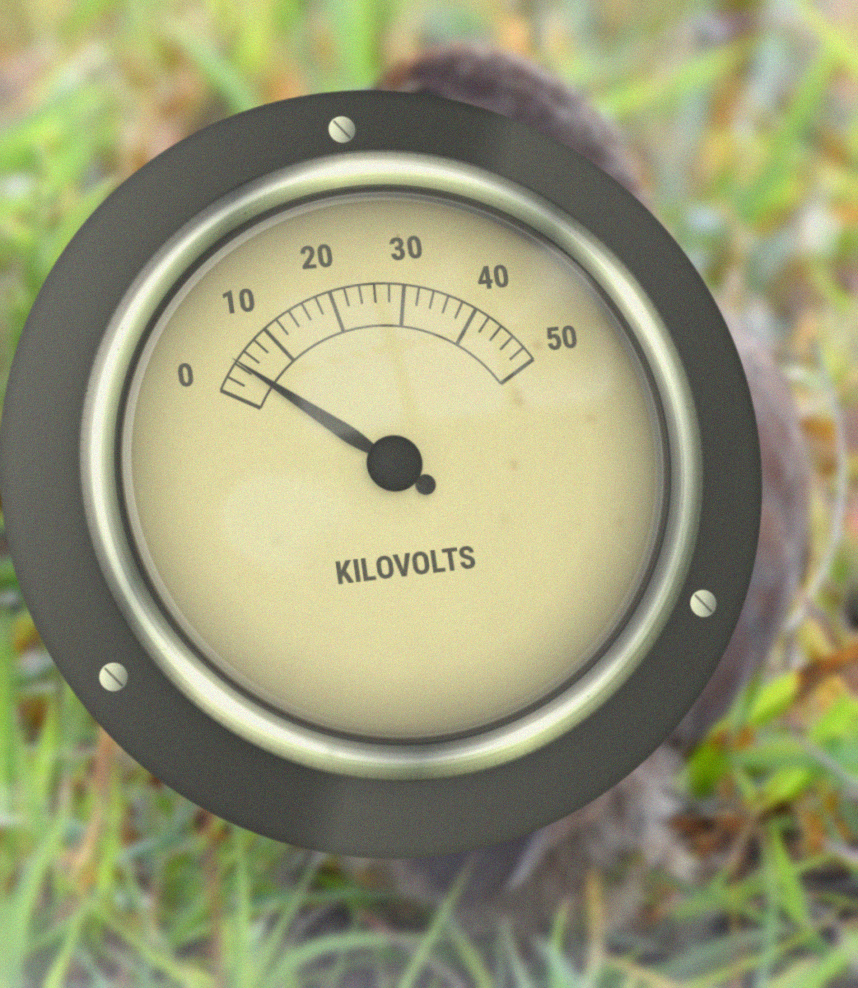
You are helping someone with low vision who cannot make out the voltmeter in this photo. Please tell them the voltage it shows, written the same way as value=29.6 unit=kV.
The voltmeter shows value=4 unit=kV
